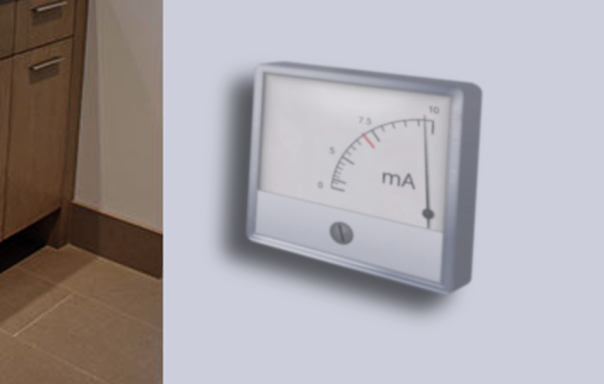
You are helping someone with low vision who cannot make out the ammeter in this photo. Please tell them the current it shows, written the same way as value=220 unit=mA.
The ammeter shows value=9.75 unit=mA
